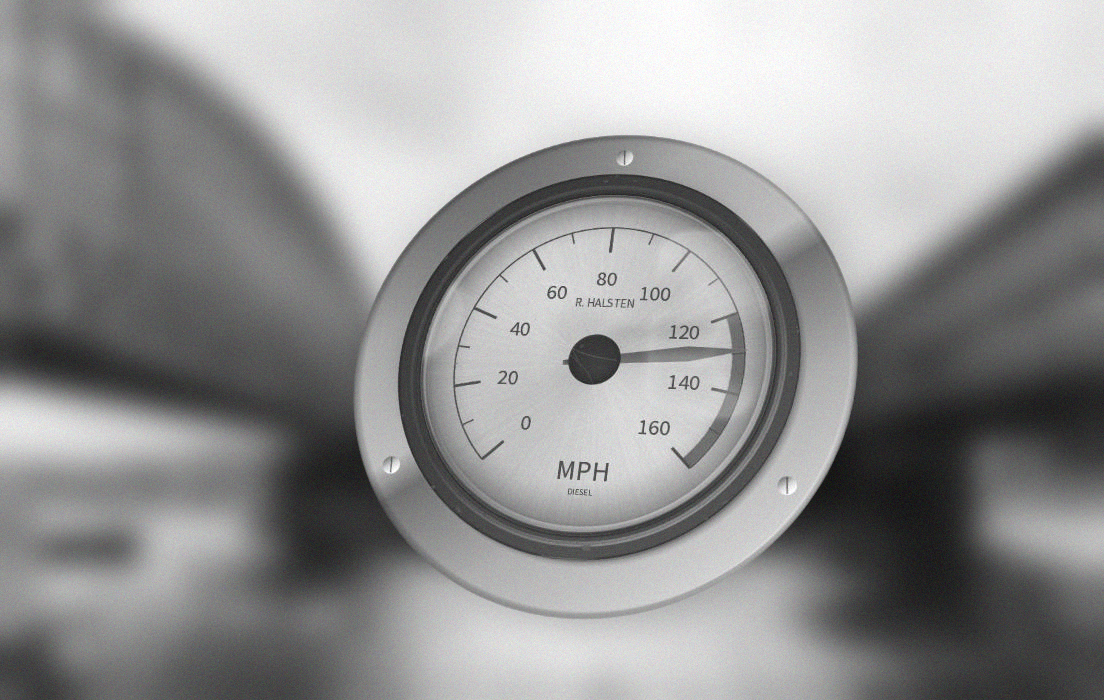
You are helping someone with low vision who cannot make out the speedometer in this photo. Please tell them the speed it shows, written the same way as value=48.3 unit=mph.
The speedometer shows value=130 unit=mph
